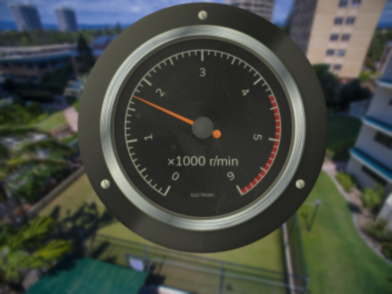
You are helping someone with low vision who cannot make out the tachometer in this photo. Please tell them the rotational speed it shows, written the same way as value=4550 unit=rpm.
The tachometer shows value=1700 unit=rpm
